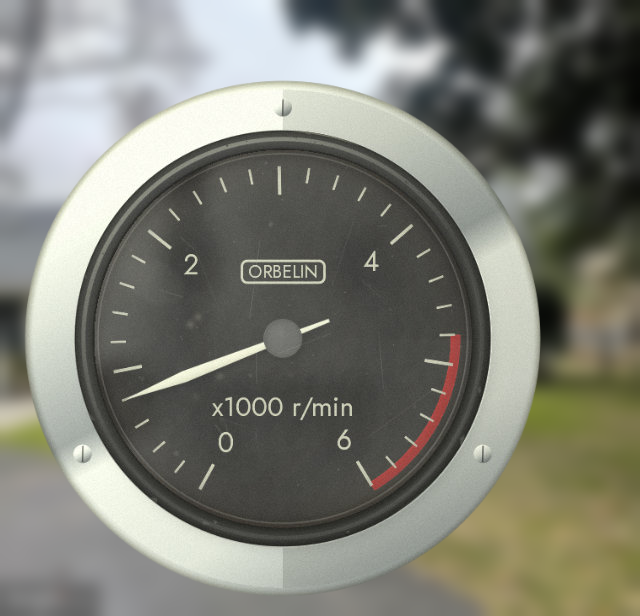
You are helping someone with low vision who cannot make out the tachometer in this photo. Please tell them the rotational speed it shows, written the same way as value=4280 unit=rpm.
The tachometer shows value=800 unit=rpm
